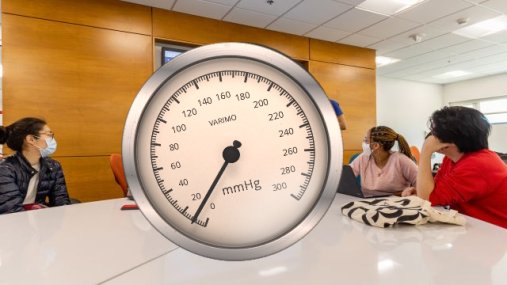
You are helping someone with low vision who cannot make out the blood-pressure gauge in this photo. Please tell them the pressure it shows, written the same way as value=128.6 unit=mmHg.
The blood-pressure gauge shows value=10 unit=mmHg
